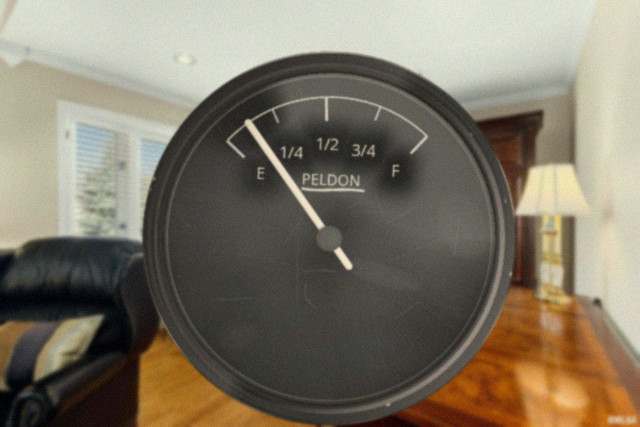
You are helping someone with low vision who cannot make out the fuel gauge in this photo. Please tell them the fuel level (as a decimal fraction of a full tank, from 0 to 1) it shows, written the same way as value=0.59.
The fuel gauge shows value=0.125
